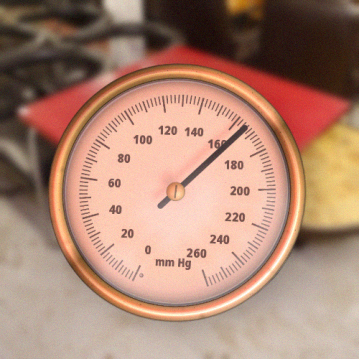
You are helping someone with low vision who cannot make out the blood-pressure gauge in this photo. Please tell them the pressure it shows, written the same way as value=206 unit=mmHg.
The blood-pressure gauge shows value=166 unit=mmHg
